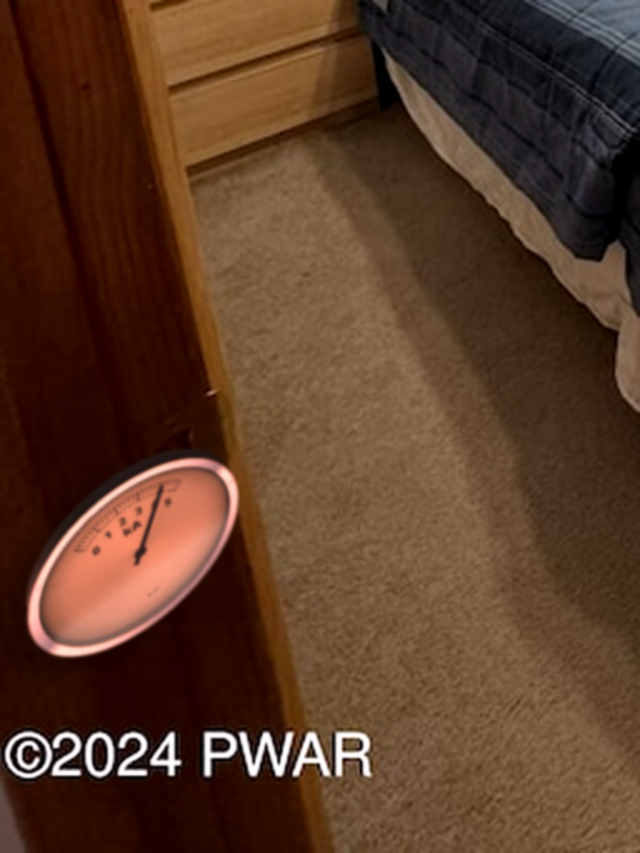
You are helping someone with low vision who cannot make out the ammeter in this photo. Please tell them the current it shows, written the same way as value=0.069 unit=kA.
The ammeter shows value=4 unit=kA
